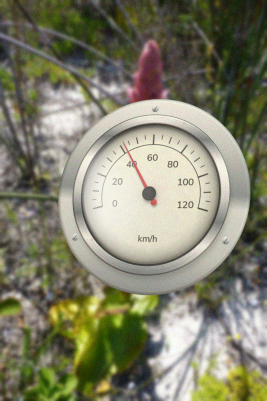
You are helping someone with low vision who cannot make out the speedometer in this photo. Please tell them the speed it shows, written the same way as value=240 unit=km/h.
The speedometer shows value=42.5 unit=km/h
